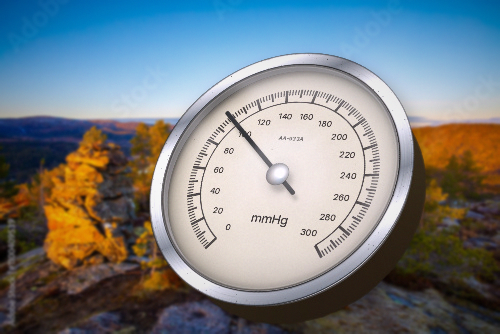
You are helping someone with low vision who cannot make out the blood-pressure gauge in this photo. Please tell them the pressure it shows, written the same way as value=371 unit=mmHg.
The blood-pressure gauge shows value=100 unit=mmHg
